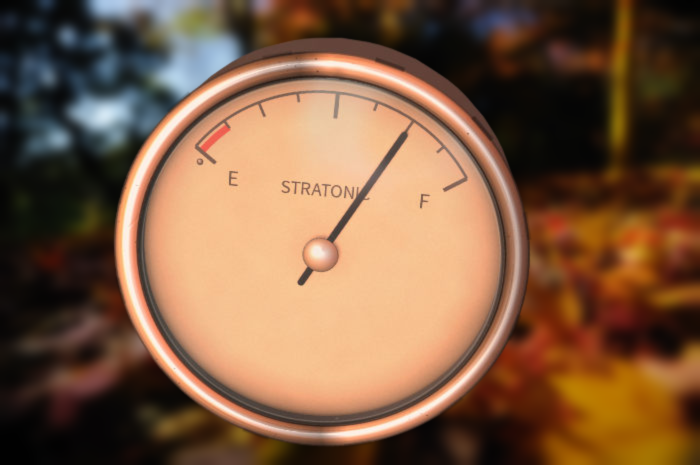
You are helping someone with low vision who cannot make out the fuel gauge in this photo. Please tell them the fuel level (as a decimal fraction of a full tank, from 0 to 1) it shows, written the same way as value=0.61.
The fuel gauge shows value=0.75
